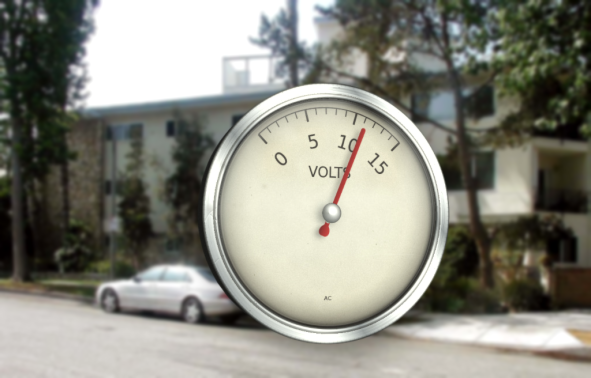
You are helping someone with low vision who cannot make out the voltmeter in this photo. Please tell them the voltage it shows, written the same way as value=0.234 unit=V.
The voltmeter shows value=11 unit=V
